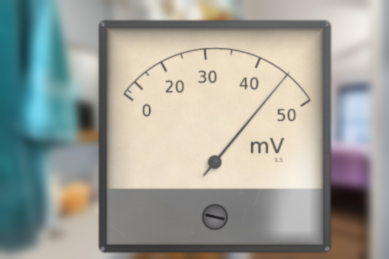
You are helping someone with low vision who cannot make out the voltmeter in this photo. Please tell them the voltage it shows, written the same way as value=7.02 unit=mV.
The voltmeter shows value=45 unit=mV
